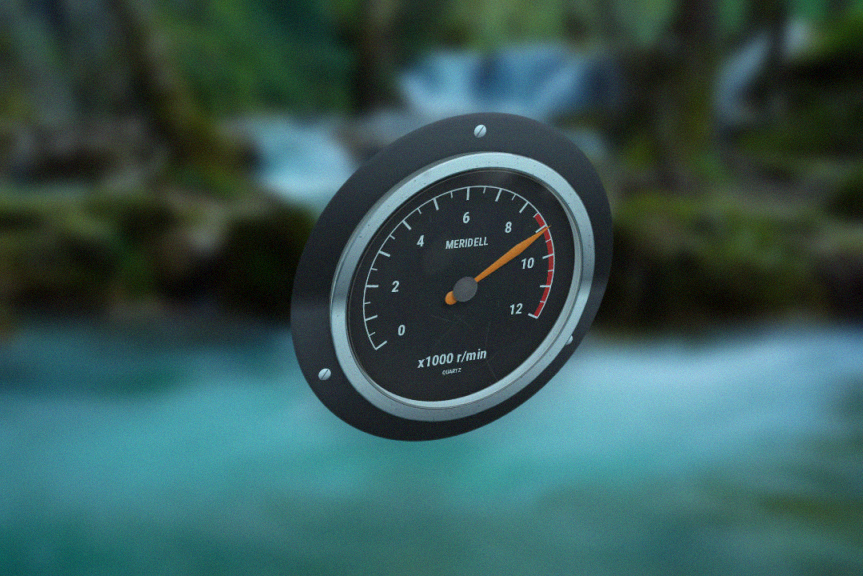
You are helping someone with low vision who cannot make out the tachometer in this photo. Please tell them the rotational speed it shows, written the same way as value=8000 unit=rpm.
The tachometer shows value=9000 unit=rpm
